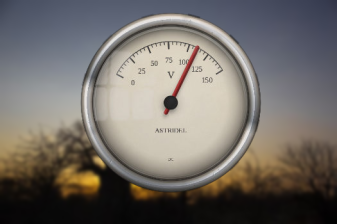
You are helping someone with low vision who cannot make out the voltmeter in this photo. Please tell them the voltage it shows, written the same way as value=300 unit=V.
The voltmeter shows value=110 unit=V
